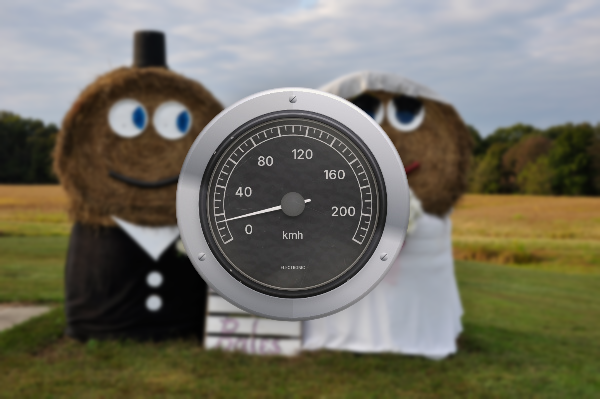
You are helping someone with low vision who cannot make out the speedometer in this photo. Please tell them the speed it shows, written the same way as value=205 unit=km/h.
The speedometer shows value=15 unit=km/h
